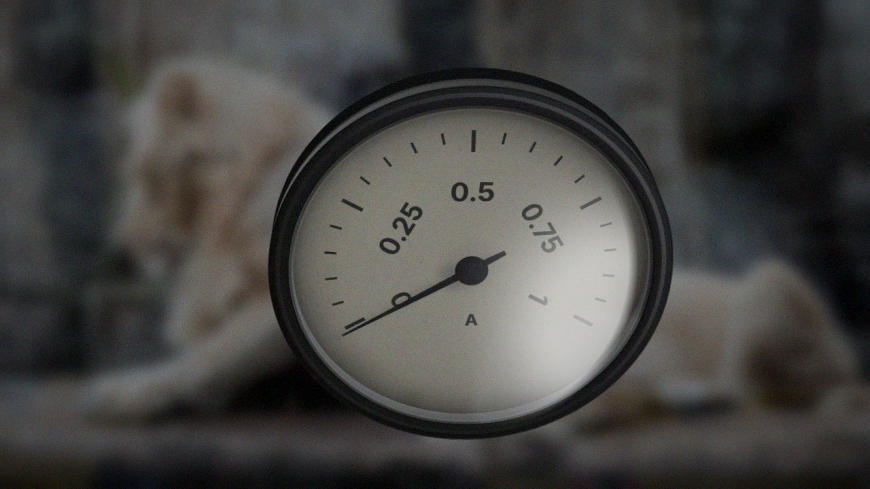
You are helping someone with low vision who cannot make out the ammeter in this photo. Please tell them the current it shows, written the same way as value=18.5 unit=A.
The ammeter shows value=0 unit=A
